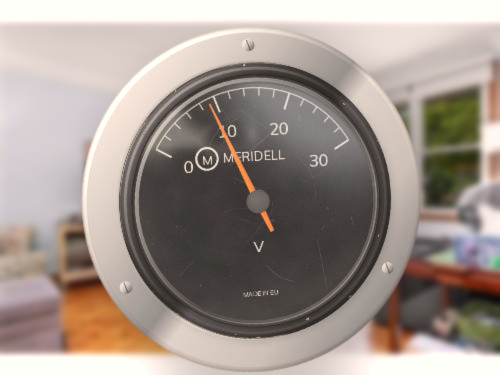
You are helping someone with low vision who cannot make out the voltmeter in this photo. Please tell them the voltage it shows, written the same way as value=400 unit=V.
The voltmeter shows value=9 unit=V
